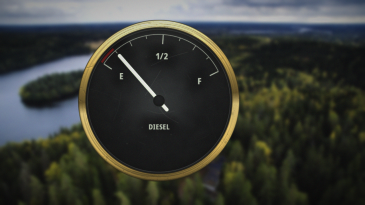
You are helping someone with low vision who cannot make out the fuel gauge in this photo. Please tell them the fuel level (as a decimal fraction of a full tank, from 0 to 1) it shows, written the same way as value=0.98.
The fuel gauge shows value=0.125
